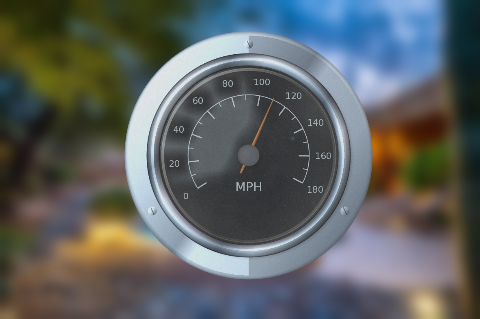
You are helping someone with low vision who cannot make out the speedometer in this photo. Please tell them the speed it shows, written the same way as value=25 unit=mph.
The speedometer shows value=110 unit=mph
